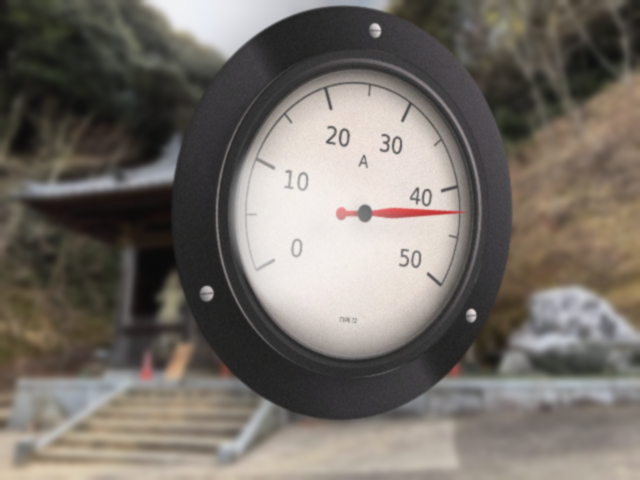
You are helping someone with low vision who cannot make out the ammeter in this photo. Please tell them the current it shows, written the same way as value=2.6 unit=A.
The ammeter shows value=42.5 unit=A
